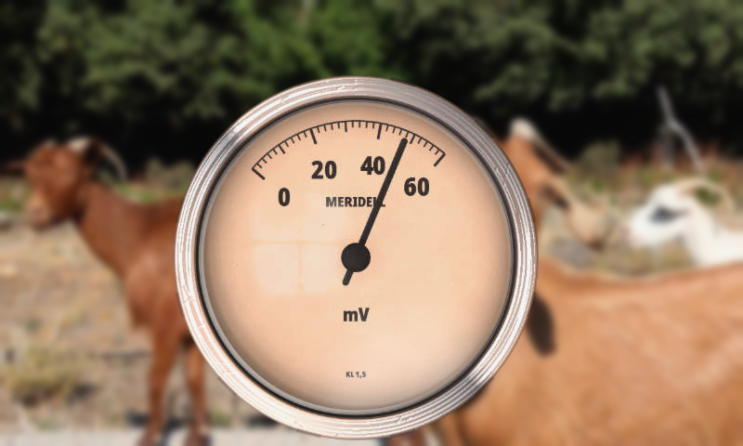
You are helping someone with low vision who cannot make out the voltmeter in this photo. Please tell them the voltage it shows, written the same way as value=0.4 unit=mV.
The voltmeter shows value=48 unit=mV
